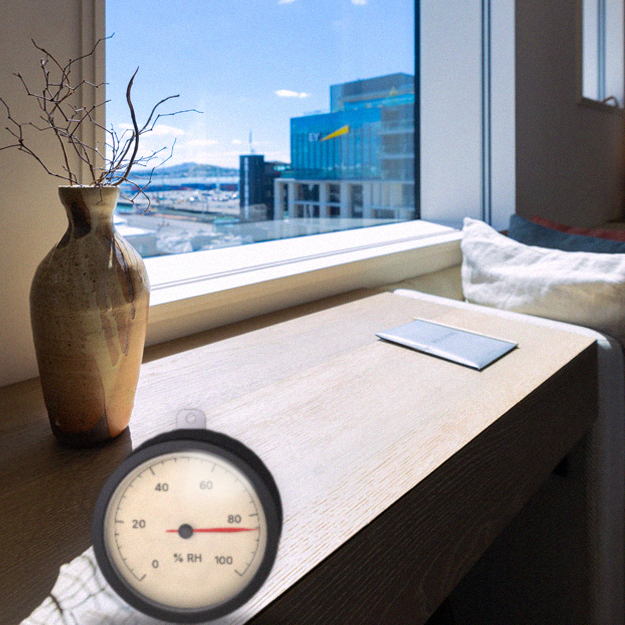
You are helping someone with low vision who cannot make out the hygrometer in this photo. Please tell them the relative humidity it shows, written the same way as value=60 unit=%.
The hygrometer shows value=84 unit=%
